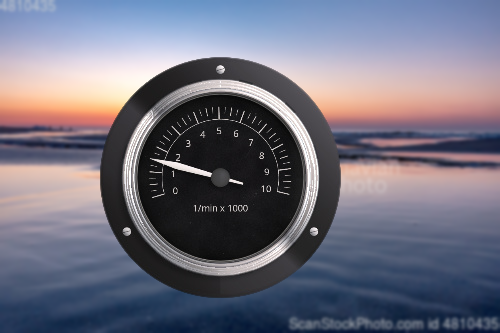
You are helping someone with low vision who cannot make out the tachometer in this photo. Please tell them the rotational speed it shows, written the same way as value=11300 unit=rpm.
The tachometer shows value=1500 unit=rpm
